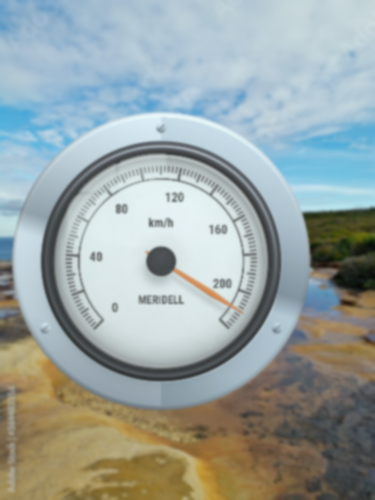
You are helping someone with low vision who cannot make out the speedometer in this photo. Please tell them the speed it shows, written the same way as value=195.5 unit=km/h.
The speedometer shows value=210 unit=km/h
